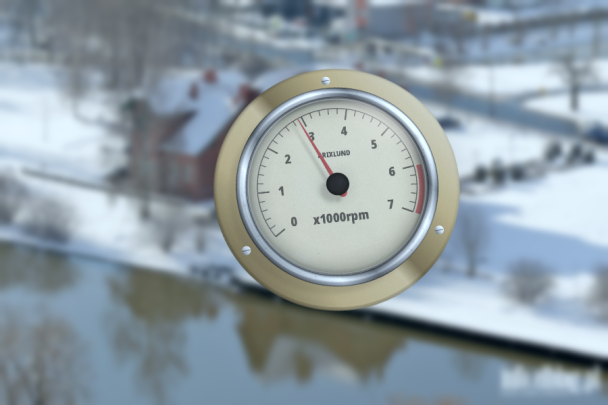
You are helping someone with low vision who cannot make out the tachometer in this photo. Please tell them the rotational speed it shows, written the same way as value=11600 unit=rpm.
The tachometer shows value=2900 unit=rpm
